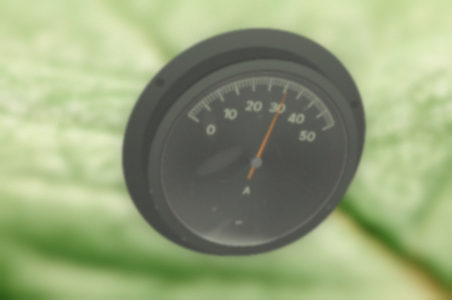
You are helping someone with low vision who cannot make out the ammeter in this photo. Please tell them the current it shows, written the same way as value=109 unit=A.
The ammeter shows value=30 unit=A
